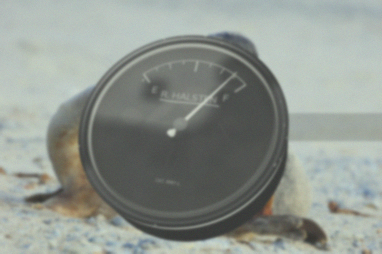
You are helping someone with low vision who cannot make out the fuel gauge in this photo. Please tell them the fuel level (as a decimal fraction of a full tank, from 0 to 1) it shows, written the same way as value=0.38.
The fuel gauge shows value=0.875
